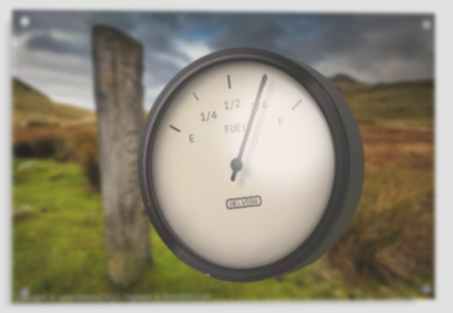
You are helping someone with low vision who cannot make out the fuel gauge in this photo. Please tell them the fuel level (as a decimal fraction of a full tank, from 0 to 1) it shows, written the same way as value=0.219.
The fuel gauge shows value=0.75
